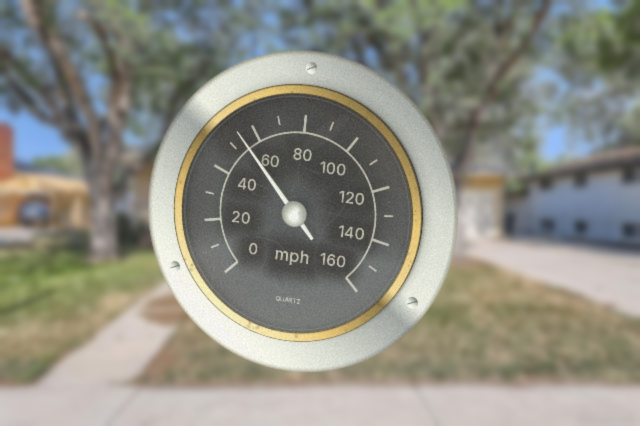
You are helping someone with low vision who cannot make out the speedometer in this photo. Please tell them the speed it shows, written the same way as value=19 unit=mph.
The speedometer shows value=55 unit=mph
